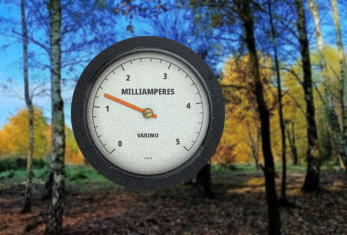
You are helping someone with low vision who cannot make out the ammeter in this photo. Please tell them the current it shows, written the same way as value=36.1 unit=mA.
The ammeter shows value=1.3 unit=mA
